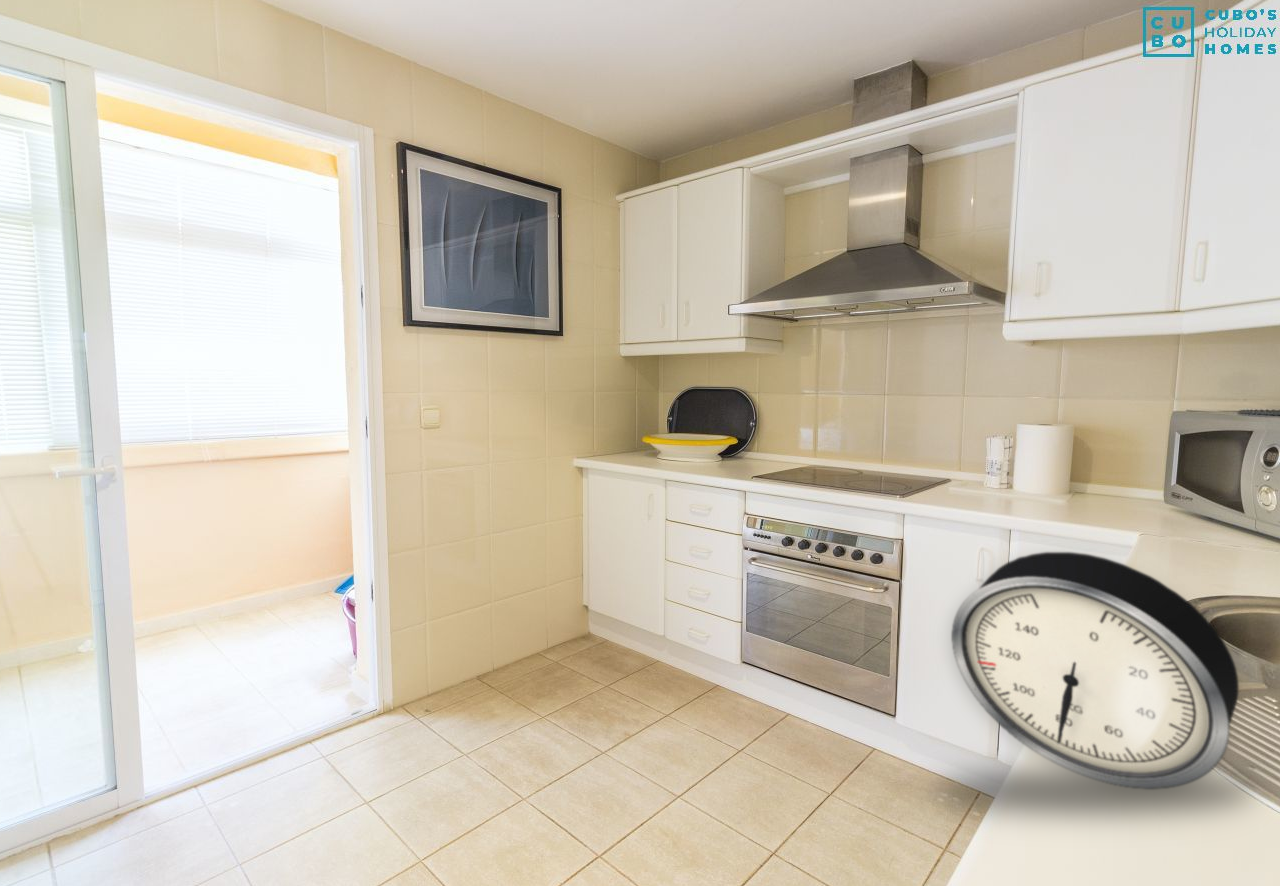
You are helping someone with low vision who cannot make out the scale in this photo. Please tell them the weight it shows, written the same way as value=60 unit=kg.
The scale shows value=80 unit=kg
